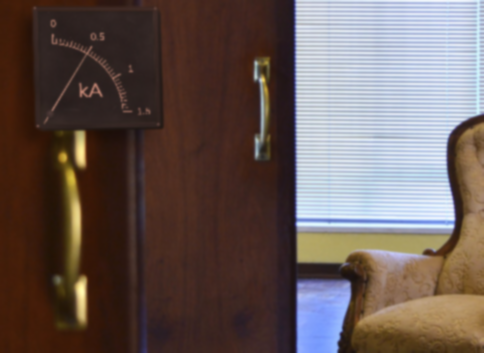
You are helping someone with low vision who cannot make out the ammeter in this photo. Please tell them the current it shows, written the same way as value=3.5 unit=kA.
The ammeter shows value=0.5 unit=kA
